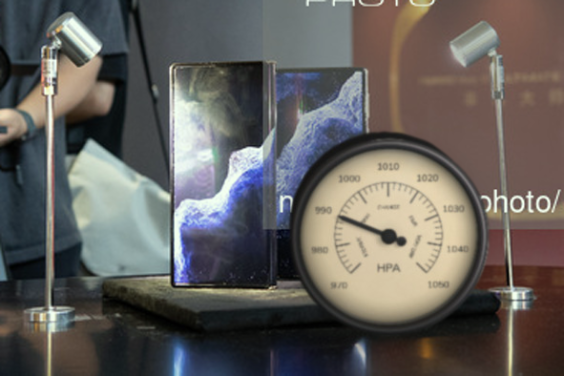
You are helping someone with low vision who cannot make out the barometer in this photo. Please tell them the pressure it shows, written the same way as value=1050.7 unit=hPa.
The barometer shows value=990 unit=hPa
